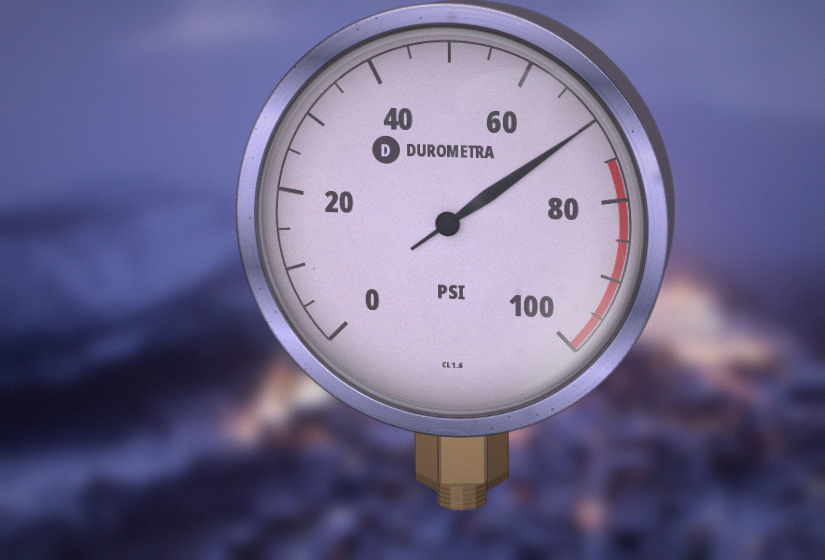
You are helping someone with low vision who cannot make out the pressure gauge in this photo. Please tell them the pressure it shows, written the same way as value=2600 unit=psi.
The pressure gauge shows value=70 unit=psi
